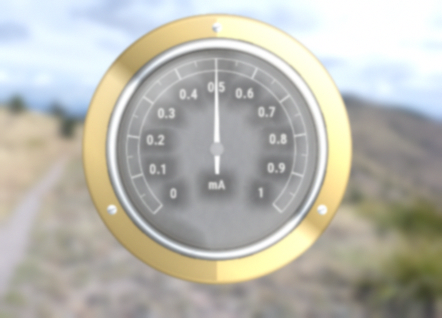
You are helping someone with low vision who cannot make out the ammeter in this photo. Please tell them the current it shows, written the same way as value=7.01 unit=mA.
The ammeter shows value=0.5 unit=mA
